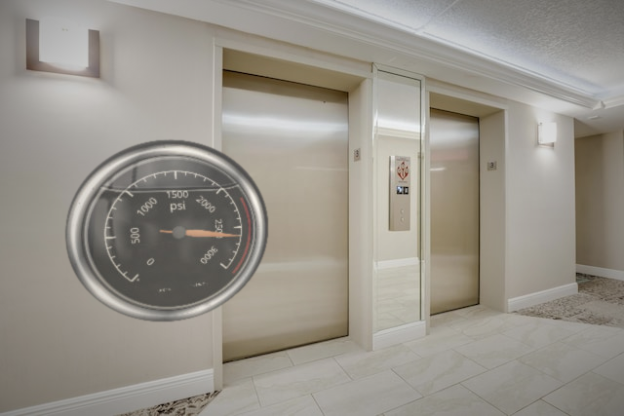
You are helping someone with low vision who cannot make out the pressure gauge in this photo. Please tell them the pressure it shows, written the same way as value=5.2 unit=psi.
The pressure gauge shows value=2600 unit=psi
